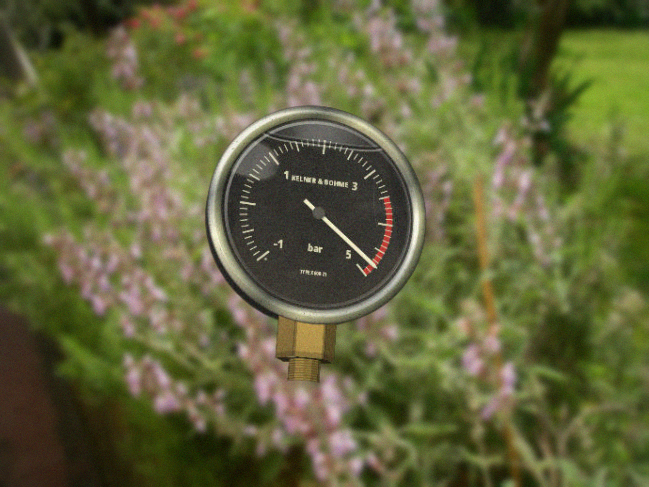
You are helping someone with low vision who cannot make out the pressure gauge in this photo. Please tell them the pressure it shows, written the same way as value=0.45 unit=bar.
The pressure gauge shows value=4.8 unit=bar
